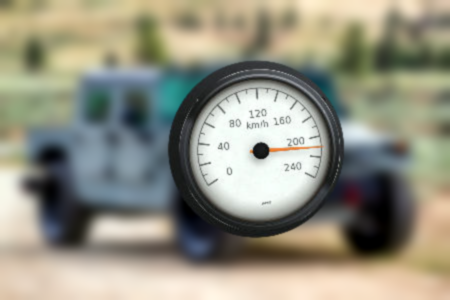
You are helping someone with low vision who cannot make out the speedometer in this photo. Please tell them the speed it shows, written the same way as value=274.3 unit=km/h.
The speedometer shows value=210 unit=km/h
